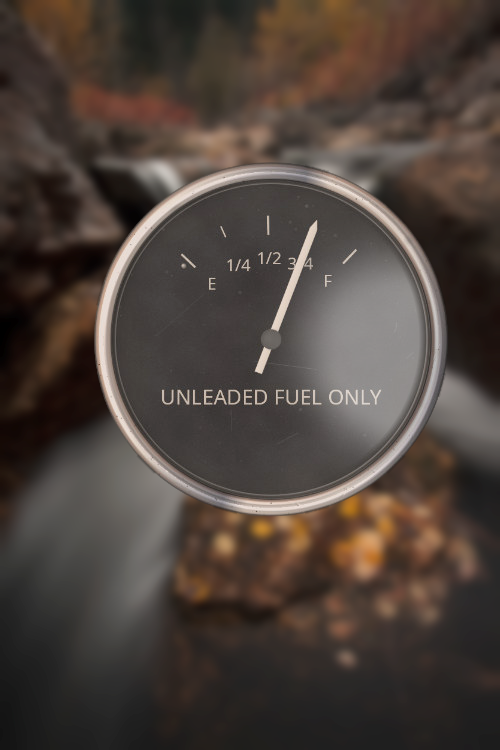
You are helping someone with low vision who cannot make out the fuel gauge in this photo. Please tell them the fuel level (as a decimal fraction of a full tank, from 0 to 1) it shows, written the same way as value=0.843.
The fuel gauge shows value=0.75
